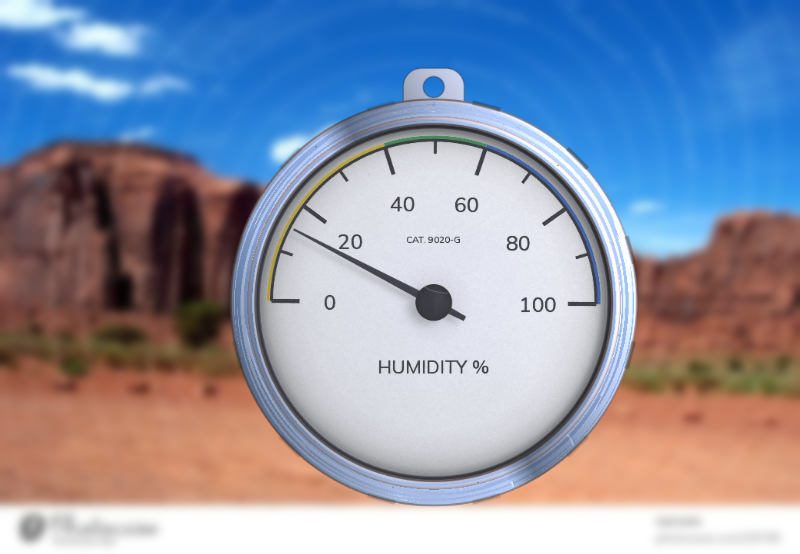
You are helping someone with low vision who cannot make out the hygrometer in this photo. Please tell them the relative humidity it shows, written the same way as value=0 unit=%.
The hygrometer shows value=15 unit=%
